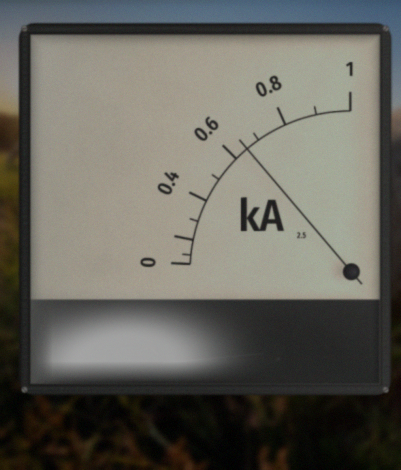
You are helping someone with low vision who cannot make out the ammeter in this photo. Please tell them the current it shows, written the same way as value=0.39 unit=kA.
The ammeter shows value=0.65 unit=kA
